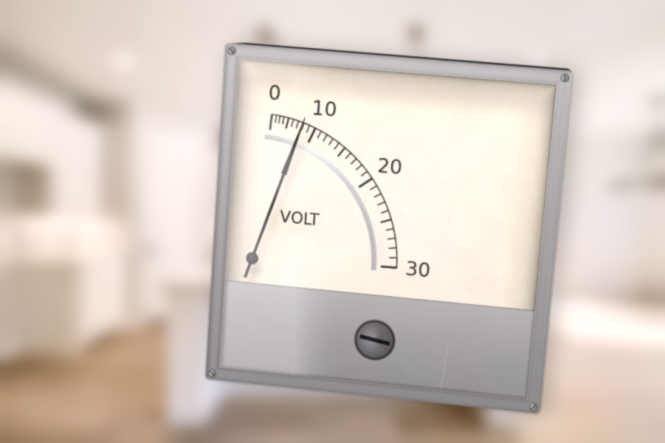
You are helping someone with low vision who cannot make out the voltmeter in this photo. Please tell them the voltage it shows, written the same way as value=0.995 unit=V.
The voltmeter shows value=8 unit=V
